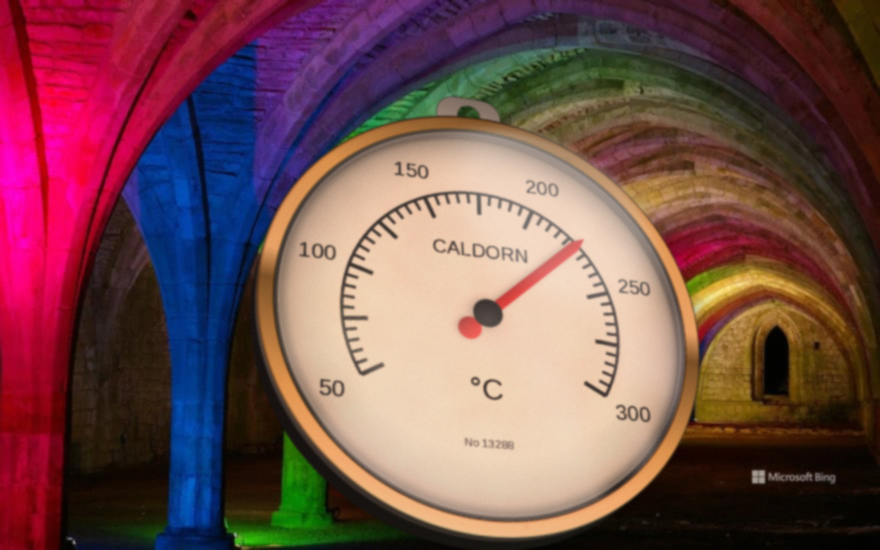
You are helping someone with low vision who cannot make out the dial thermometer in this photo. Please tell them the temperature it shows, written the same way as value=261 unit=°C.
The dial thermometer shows value=225 unit=°C
